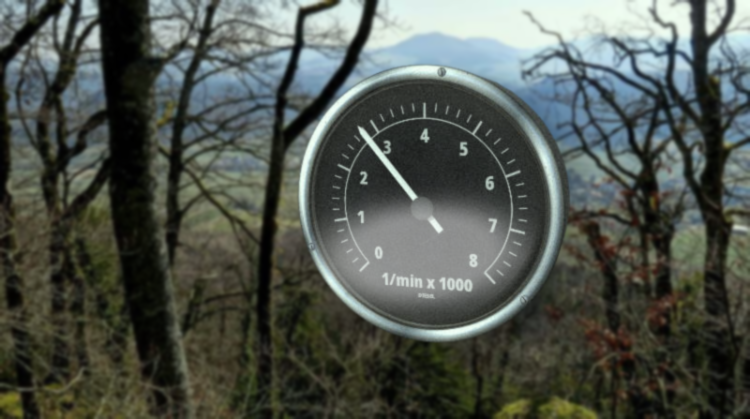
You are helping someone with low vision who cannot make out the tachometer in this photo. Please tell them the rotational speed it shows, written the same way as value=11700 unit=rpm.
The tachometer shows value=2800 unit=rpm
